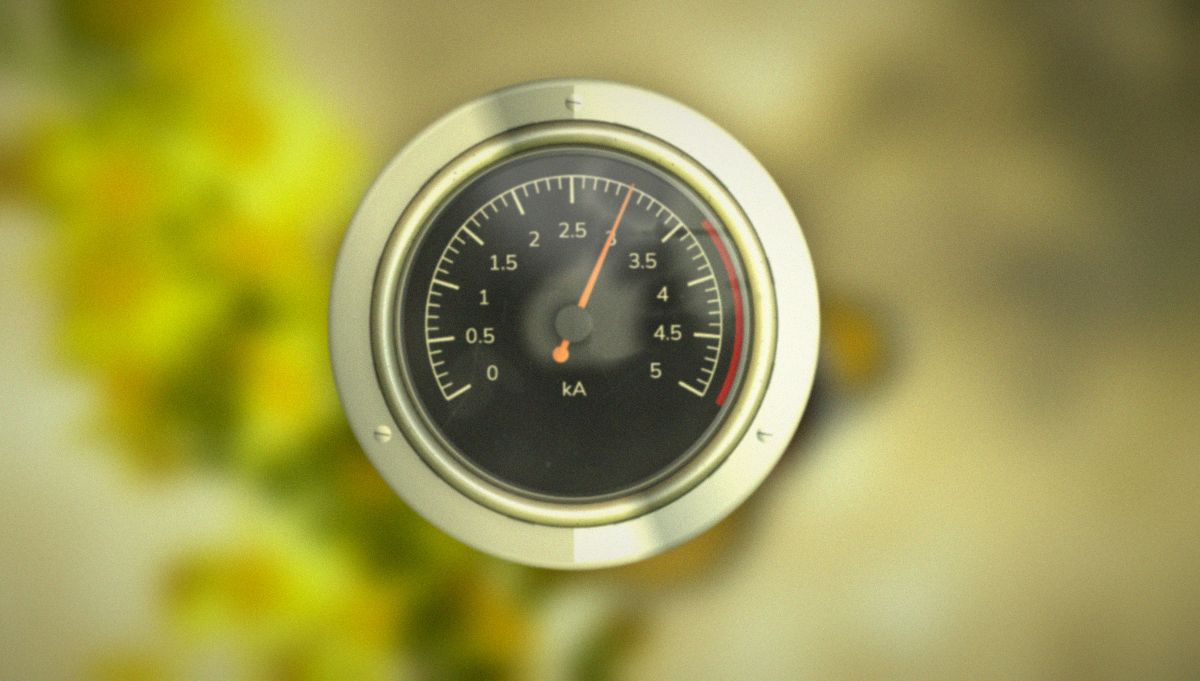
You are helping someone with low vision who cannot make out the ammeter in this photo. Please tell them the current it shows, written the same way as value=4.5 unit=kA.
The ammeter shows value=3 unit=kA
